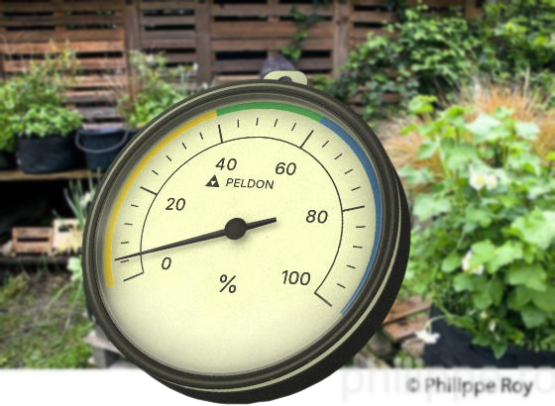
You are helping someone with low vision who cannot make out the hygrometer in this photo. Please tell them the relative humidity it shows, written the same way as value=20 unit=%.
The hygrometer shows value=4 unit=%
